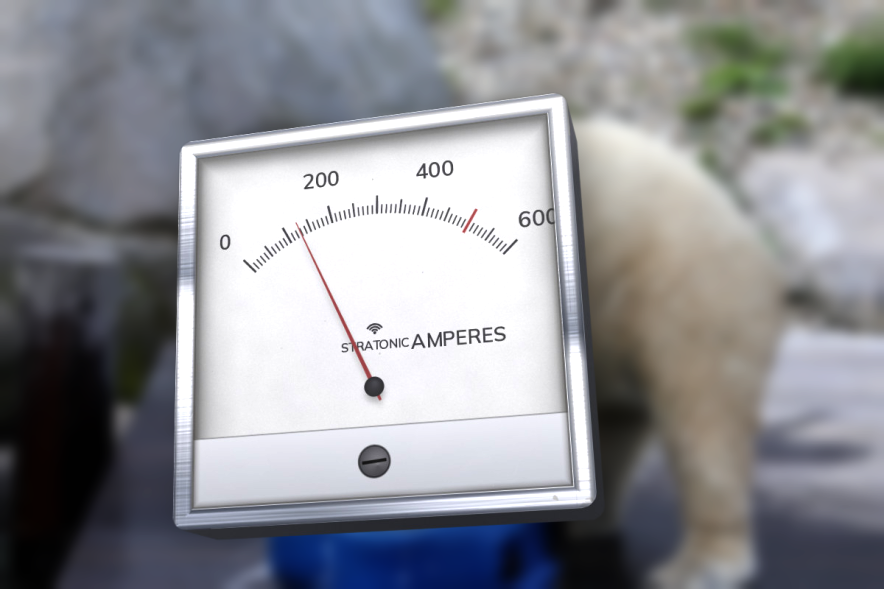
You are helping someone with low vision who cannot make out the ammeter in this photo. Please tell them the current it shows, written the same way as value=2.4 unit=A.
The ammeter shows value=130 unit=A
